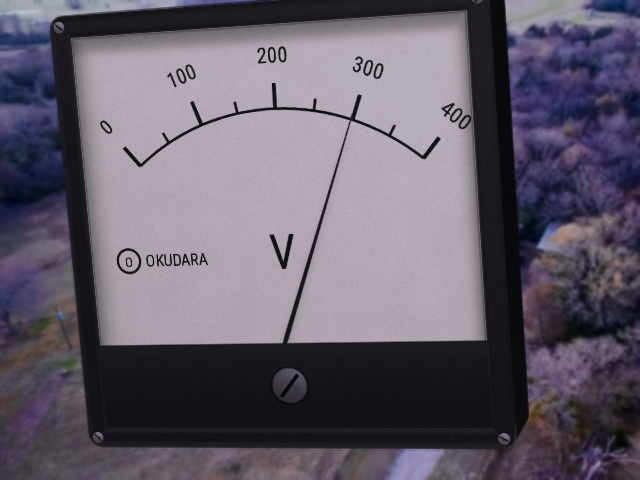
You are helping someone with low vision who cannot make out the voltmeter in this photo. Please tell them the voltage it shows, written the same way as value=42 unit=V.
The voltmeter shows value=300 unit=V
